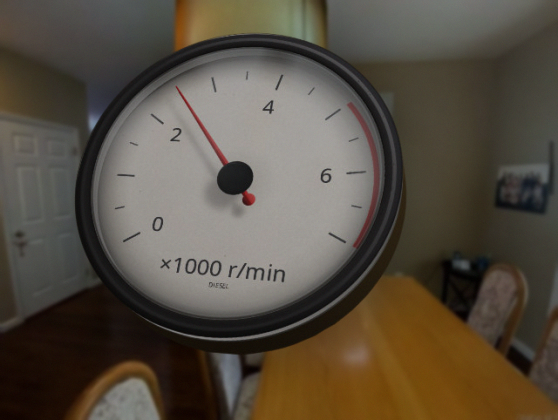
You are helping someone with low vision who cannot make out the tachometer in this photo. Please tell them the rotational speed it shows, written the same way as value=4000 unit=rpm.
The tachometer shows value=2500 unit=rpm
